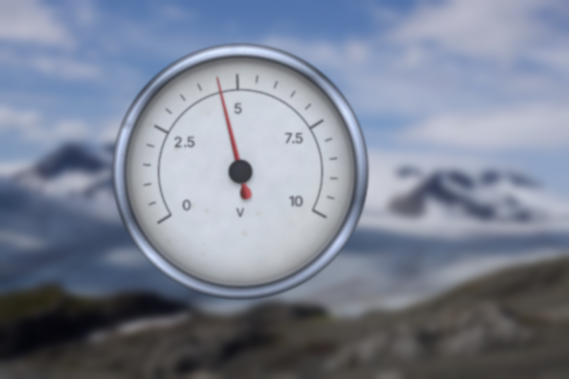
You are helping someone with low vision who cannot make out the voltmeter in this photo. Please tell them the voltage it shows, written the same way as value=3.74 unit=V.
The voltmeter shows value=4.5 unit=V
